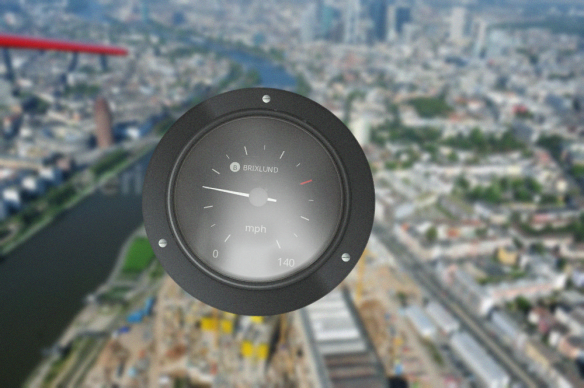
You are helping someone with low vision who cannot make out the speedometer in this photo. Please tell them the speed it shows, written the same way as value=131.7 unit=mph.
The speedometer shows value=30 unit=mph
